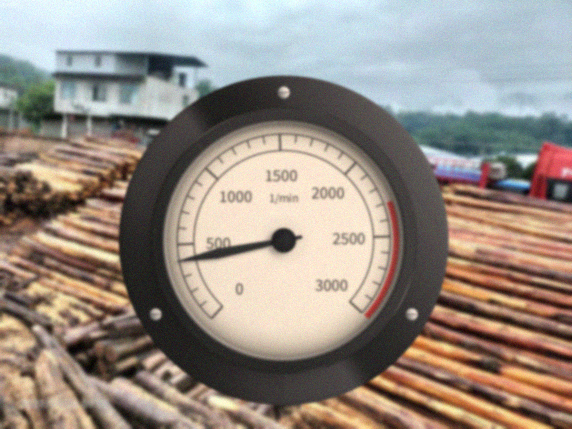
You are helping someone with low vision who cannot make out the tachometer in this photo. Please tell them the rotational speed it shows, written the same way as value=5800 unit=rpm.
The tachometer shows value=400 unit=rpm
